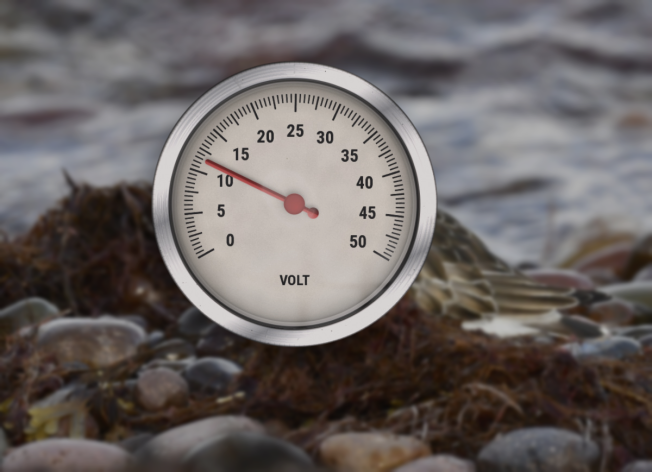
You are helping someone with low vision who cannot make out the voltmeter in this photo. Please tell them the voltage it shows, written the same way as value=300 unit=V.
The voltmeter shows value=11.5 unit=V
